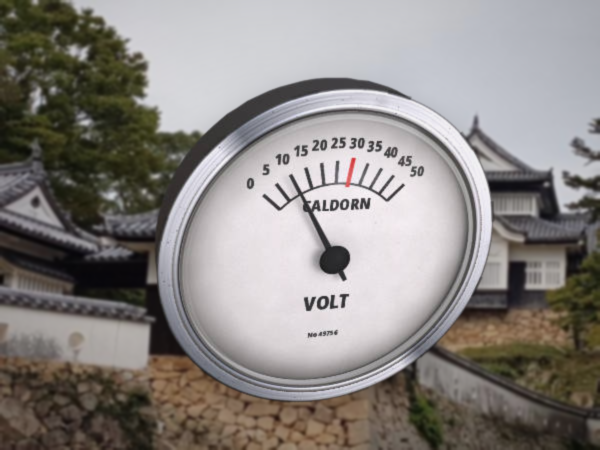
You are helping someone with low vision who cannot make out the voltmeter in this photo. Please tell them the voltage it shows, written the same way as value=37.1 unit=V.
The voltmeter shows value=10 unit=V
